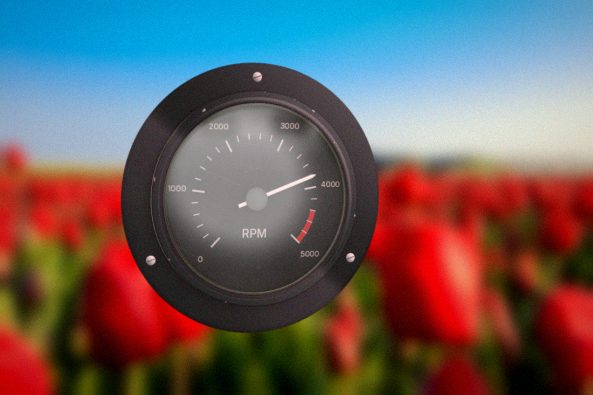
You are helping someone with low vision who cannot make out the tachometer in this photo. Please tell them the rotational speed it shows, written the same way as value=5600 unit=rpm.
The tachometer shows value=3800 unit=rpm
